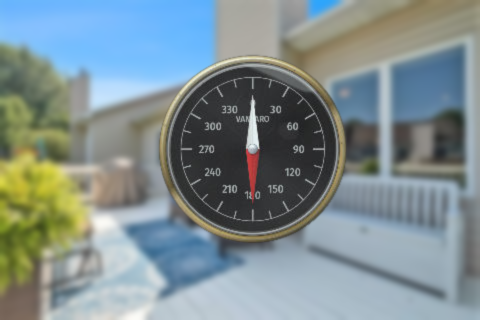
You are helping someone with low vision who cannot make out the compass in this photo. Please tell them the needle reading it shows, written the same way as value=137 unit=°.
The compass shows value=180 unit=°
